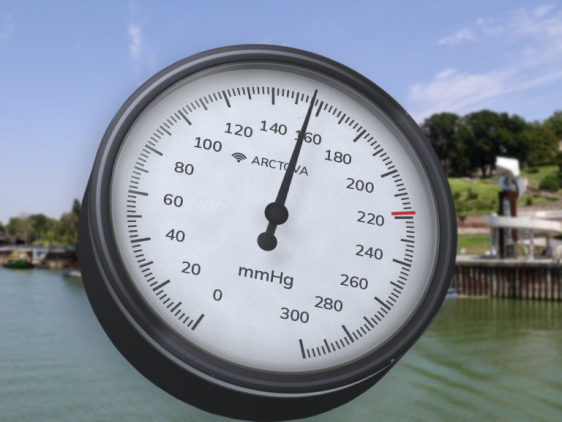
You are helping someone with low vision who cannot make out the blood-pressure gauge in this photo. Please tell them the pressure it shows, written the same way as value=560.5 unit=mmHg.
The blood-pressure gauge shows value=156 unit=mmHg
